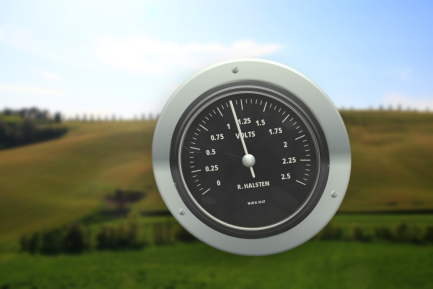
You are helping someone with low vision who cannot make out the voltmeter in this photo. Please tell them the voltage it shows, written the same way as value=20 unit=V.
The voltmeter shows value=1.15 unit=V
